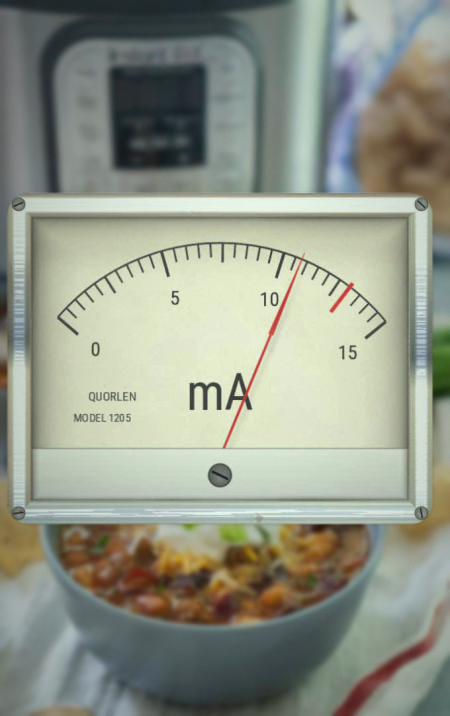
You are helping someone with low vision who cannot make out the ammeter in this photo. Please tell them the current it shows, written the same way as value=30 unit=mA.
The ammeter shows value=10.75 unit=mA
